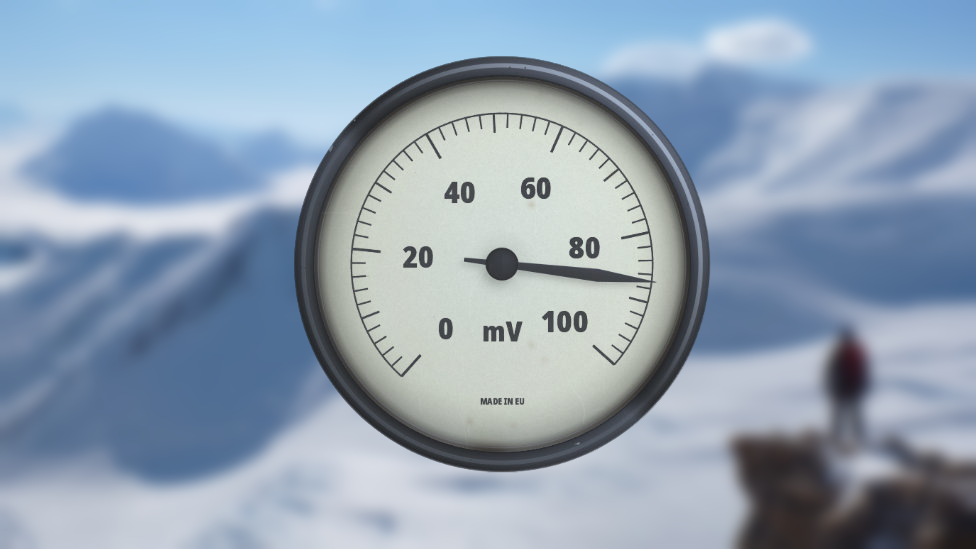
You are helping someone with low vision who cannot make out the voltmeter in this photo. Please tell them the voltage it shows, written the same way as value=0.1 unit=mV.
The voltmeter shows value=87 unit=mV
